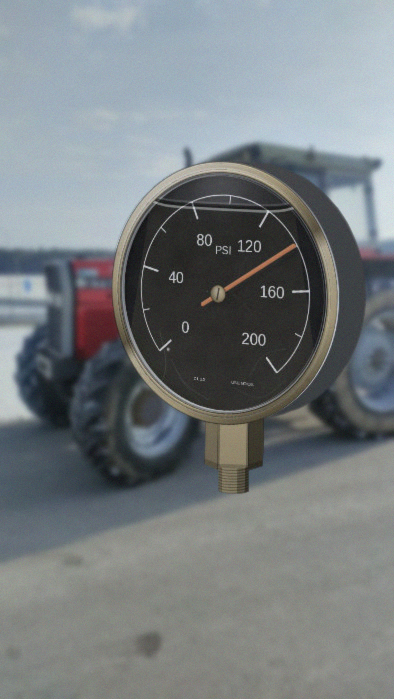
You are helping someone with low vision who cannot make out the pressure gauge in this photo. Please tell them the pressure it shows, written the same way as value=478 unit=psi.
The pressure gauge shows value=140 unit=psi
